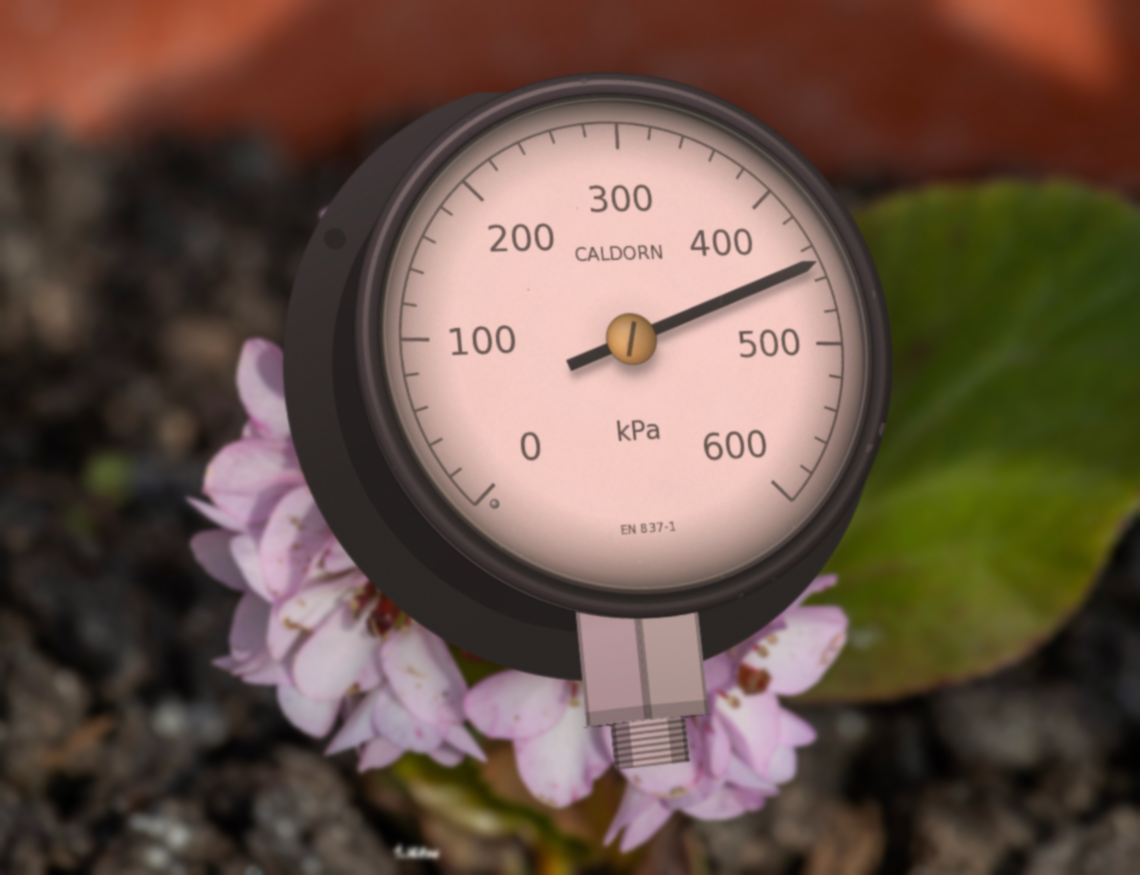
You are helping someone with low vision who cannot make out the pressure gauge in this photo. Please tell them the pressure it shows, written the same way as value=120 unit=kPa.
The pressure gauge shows value=450 unit=kPa
